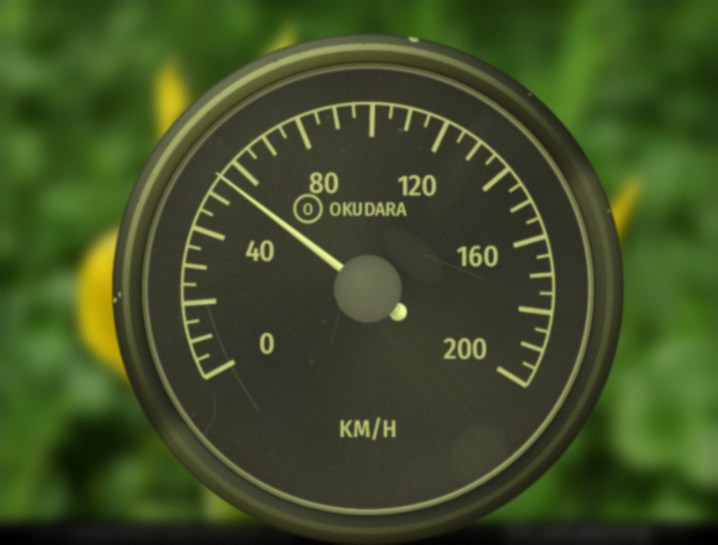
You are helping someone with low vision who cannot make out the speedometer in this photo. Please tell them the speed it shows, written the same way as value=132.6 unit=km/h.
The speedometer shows value=55 unit=km/h
